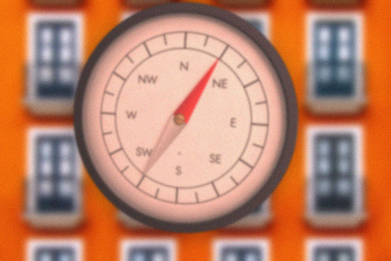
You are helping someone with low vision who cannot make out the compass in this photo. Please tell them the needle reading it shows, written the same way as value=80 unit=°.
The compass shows value=30 unit=°
